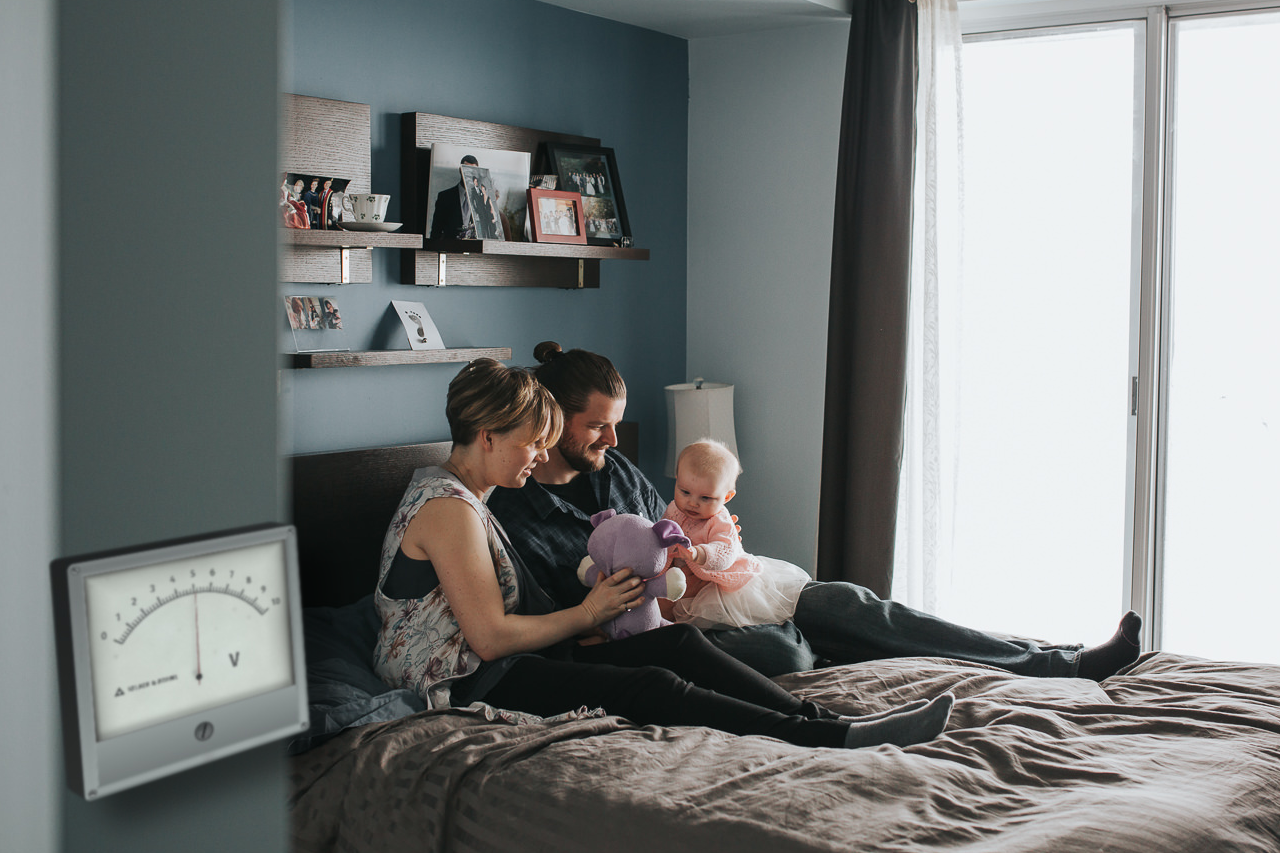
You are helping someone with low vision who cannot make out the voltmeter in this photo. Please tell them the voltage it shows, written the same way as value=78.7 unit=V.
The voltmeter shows value=5 unit=V
